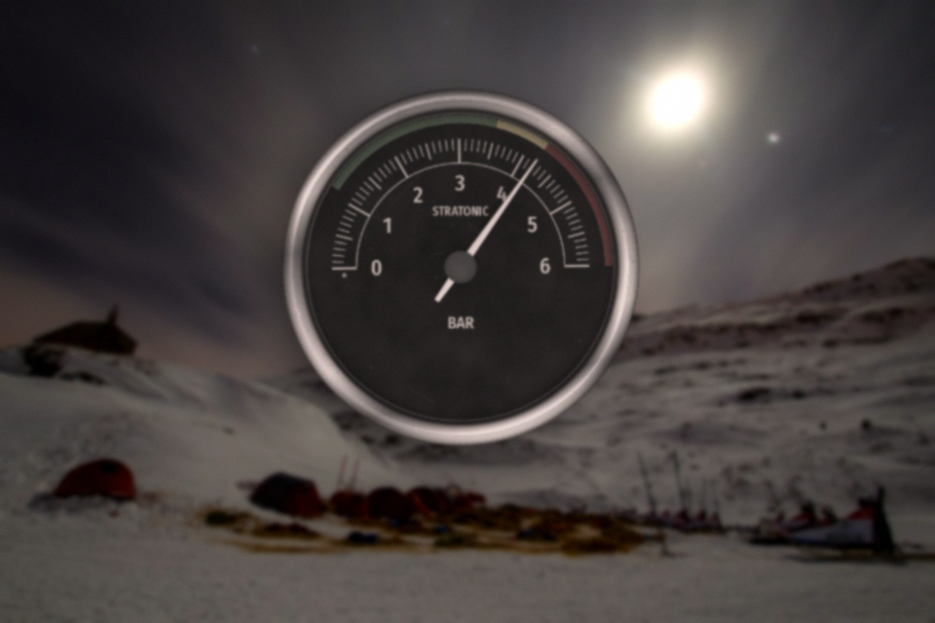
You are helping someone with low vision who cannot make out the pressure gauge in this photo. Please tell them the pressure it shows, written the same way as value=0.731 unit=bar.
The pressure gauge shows value=4.2 unit=bar
